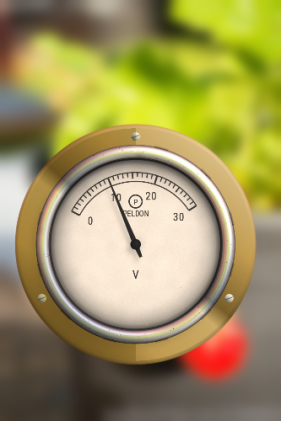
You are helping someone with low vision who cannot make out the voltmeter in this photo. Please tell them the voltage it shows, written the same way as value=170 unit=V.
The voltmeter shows value=10 unit=V
